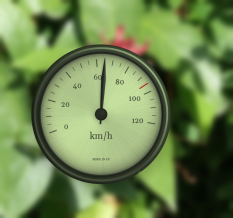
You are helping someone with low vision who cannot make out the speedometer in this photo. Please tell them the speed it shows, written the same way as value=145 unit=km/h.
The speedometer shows value=65 unit=km/h
